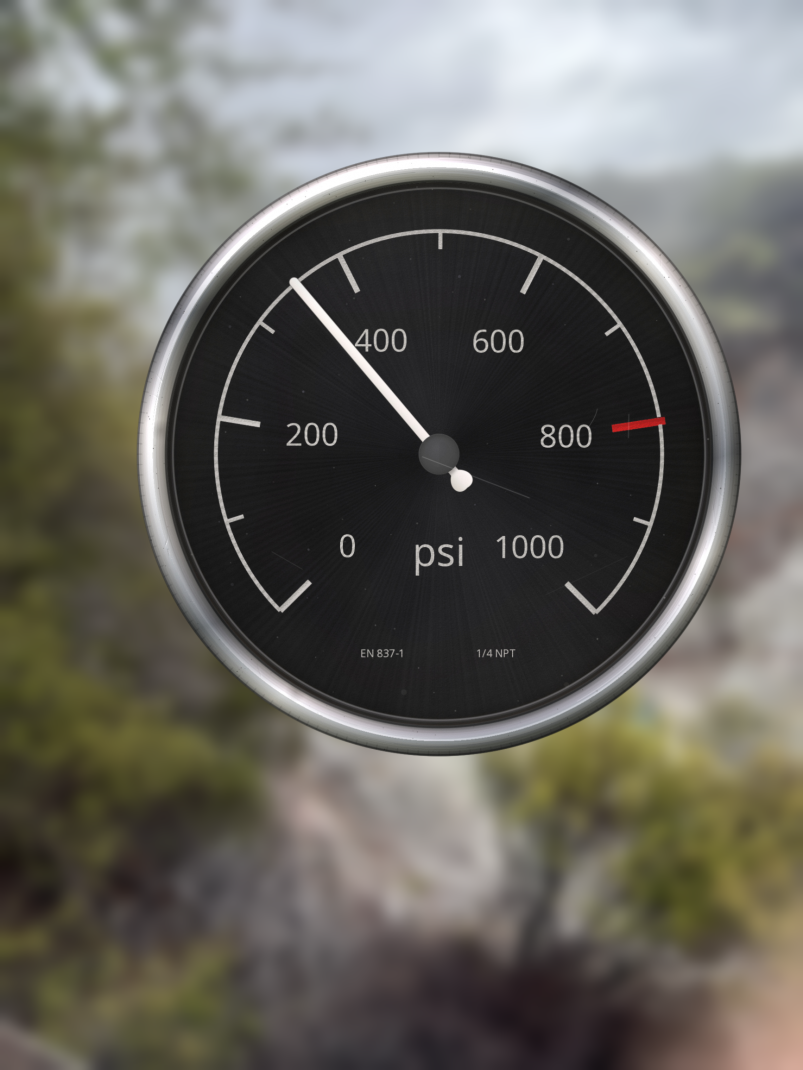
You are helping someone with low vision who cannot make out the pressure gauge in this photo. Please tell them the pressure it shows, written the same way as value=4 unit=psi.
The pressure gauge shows value=350 unit=psi
